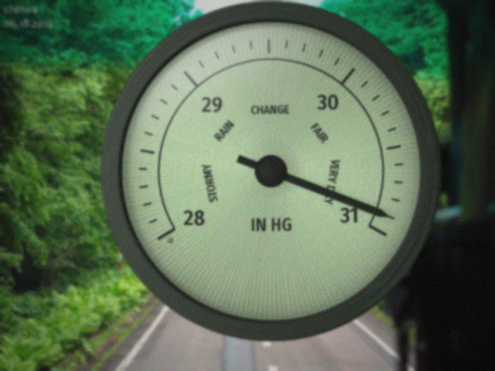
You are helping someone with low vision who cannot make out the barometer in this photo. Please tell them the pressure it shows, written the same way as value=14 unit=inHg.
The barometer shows value=30.9 unit=inHg
